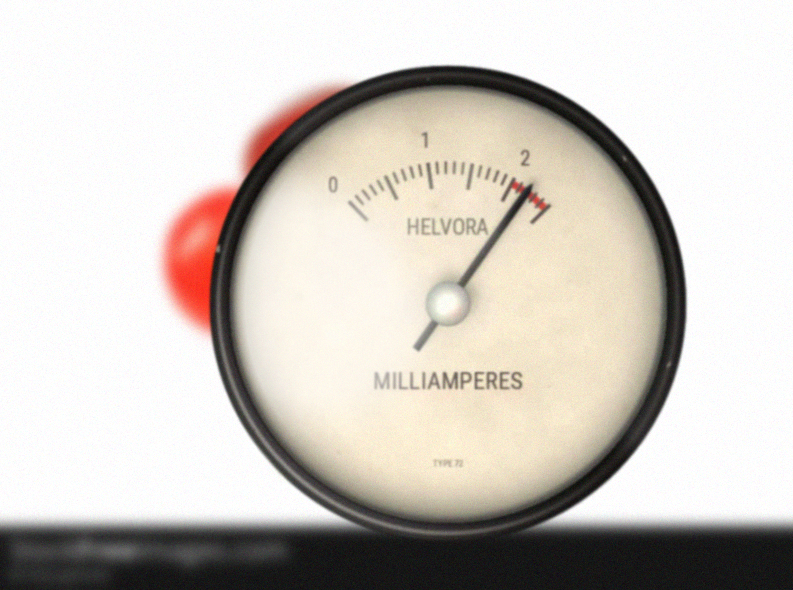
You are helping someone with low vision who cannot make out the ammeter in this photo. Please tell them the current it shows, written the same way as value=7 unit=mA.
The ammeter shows value=2.2 unit=mA
